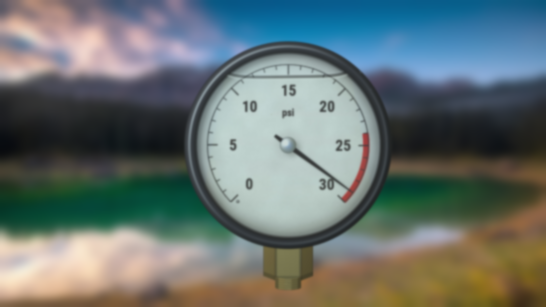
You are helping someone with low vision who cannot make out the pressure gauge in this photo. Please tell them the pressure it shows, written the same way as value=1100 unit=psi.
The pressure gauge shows value=29 unit=psi
